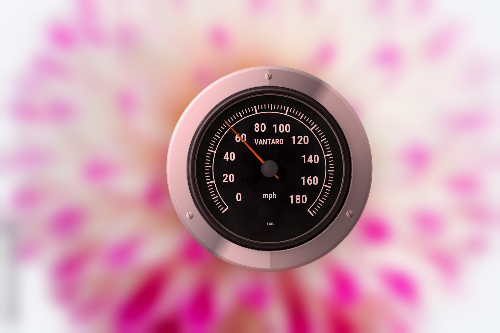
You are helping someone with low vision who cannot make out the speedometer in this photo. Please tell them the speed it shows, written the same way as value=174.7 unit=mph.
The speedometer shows value=60 unit=mph
